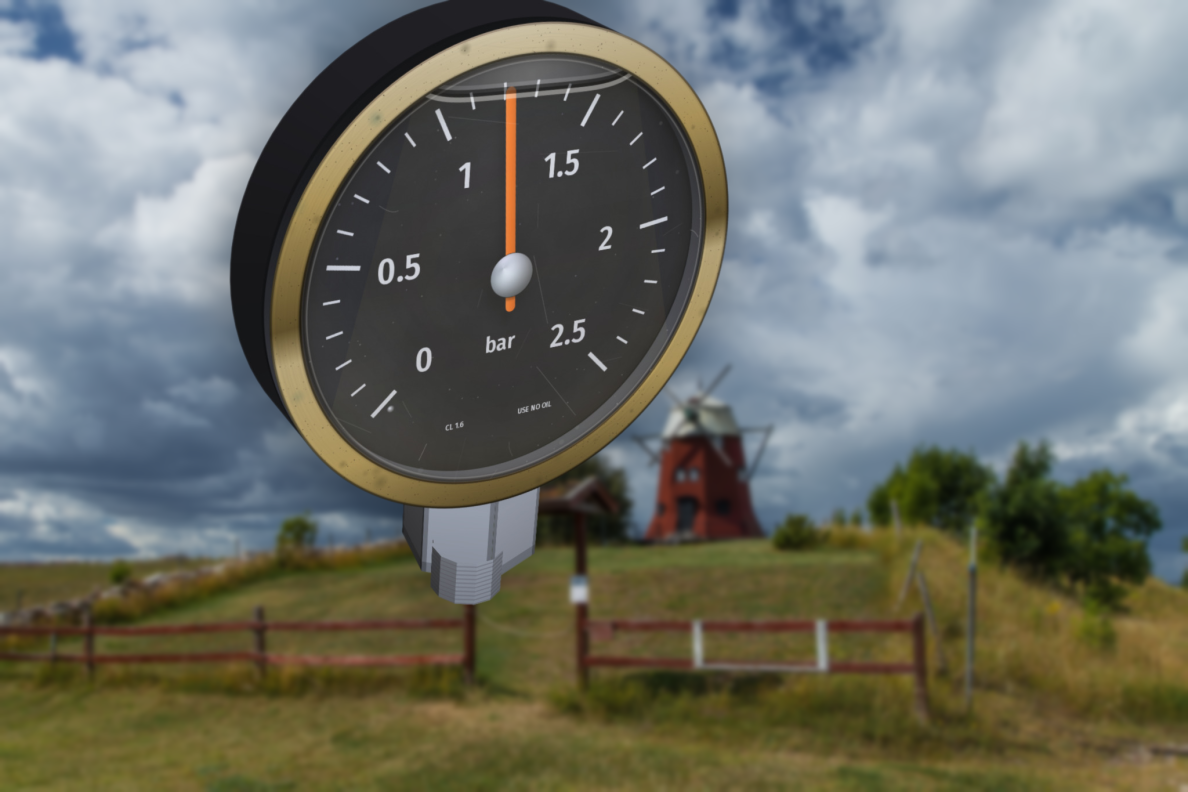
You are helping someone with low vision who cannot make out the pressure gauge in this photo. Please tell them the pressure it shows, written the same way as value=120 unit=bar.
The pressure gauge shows value=1.2 unit=bar
